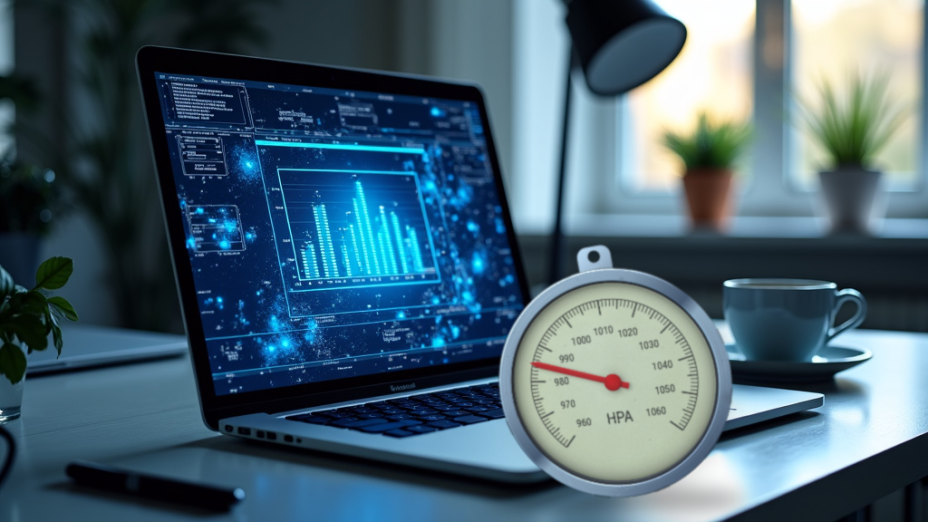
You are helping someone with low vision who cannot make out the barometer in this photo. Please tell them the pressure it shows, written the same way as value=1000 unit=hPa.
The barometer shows value=985 unit=hPa
